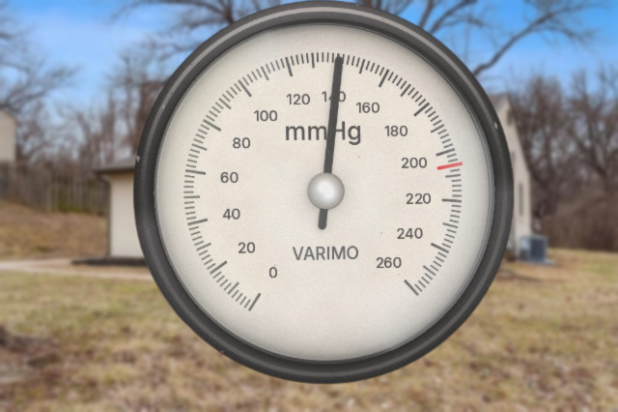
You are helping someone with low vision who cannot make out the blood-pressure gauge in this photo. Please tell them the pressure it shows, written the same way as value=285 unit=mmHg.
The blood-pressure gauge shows value=140 unit=mmHg
